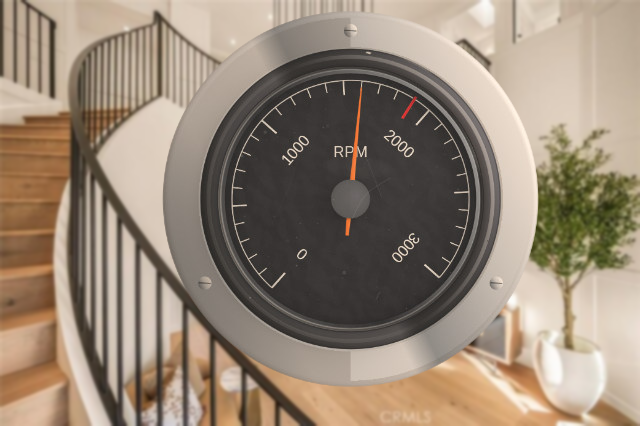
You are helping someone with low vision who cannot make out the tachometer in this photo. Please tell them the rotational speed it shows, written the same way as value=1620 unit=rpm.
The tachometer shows value=1600 unit=rpm
